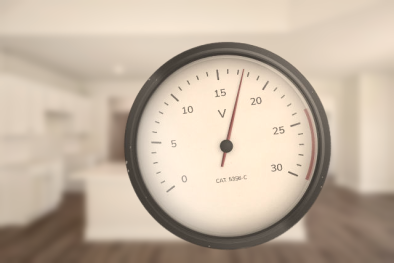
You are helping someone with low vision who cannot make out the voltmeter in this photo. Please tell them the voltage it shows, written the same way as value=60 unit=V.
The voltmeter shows value=17.5 unit=V
